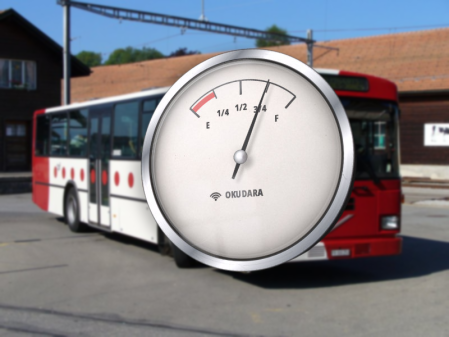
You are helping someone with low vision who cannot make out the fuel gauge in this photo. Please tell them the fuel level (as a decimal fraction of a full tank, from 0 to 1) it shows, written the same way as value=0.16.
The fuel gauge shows value=0.75
